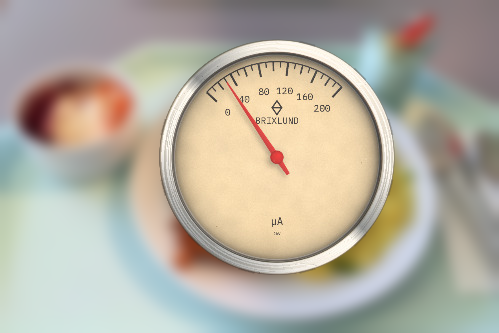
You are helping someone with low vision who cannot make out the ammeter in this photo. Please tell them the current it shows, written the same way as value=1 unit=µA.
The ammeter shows value=30 unit=µA
